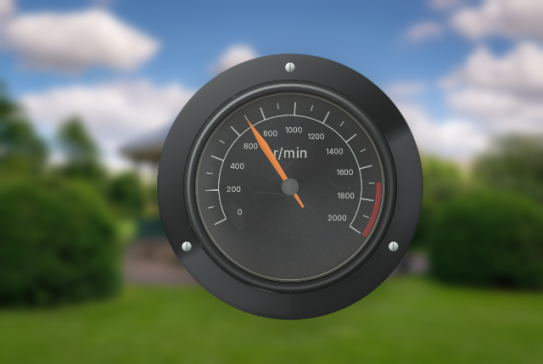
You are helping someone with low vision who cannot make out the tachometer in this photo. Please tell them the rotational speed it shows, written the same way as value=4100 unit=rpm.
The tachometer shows value=700 unit=rpm
